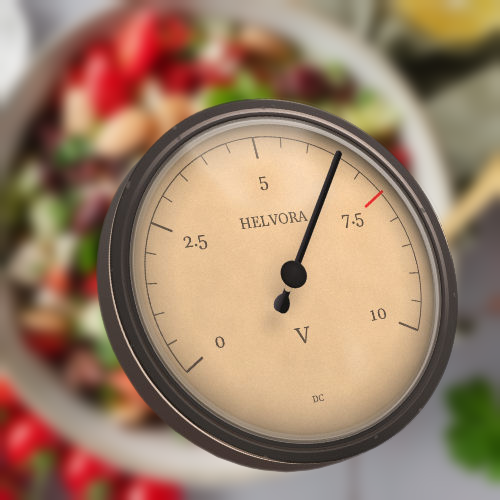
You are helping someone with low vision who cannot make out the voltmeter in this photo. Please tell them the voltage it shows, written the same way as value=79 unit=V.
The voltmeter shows value=6.5 unit=V
